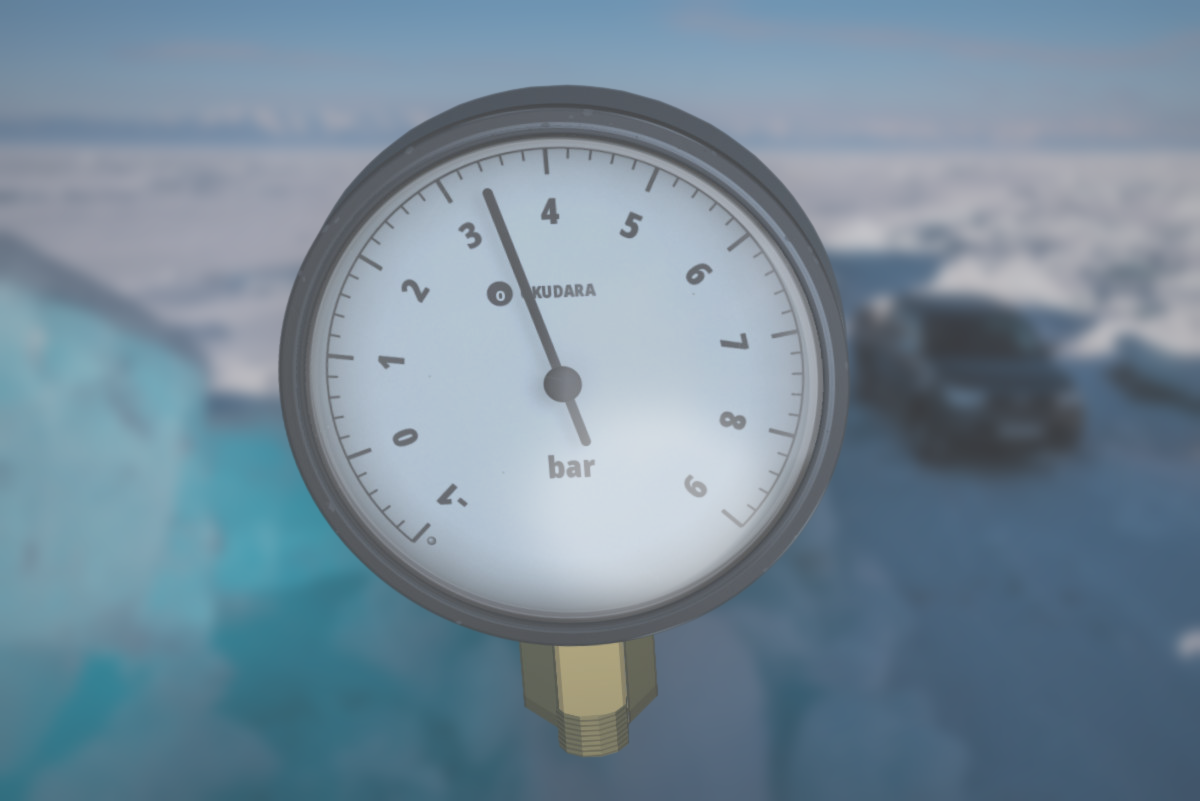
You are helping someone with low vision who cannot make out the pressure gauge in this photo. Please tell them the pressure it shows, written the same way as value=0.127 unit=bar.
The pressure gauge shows value=3.4 unit=bar
